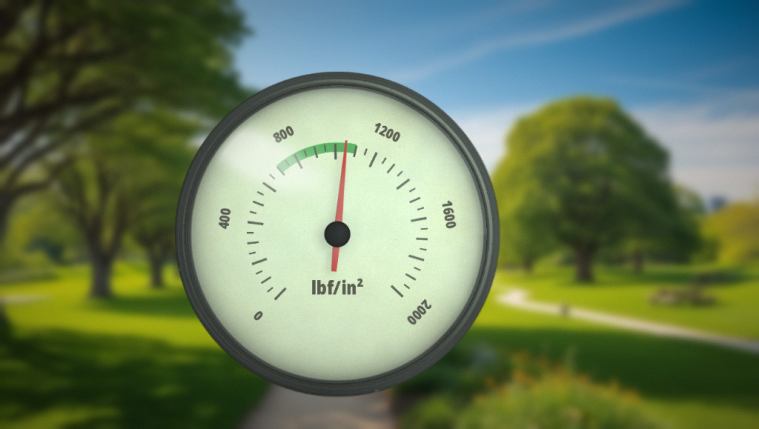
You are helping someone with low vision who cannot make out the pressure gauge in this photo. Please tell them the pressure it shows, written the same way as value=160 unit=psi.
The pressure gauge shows value=1050 unit=psi
